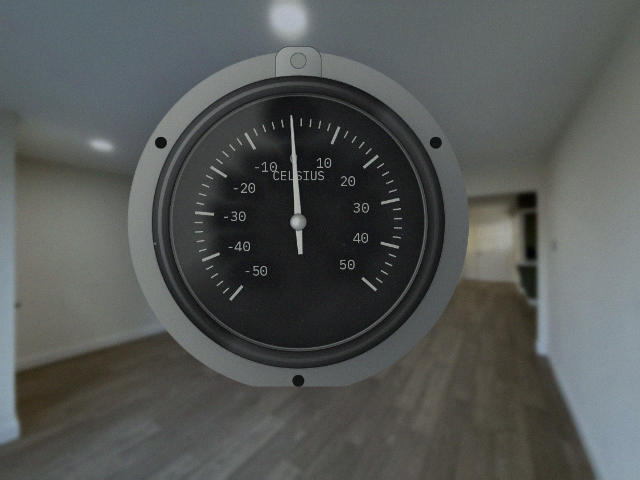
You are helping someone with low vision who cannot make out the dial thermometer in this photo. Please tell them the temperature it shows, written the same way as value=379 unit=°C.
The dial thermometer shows value=0 unit=°C
